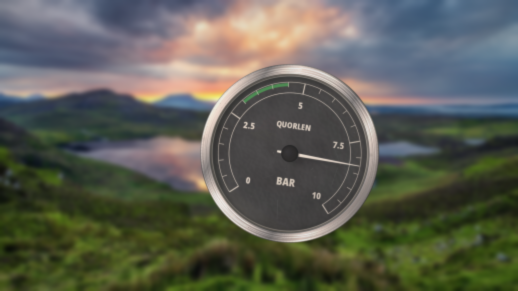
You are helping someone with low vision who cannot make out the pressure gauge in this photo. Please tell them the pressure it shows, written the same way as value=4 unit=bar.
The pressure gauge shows value=8.25 unit=bar
